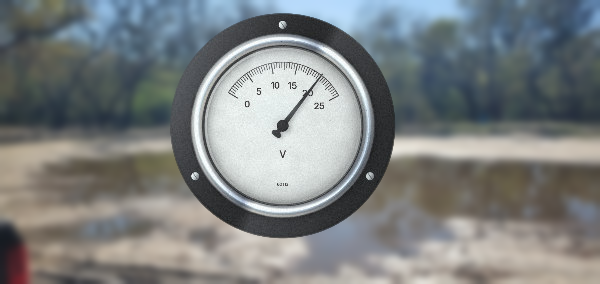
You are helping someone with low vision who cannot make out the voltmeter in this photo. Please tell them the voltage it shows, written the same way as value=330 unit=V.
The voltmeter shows value=20 unit=V
